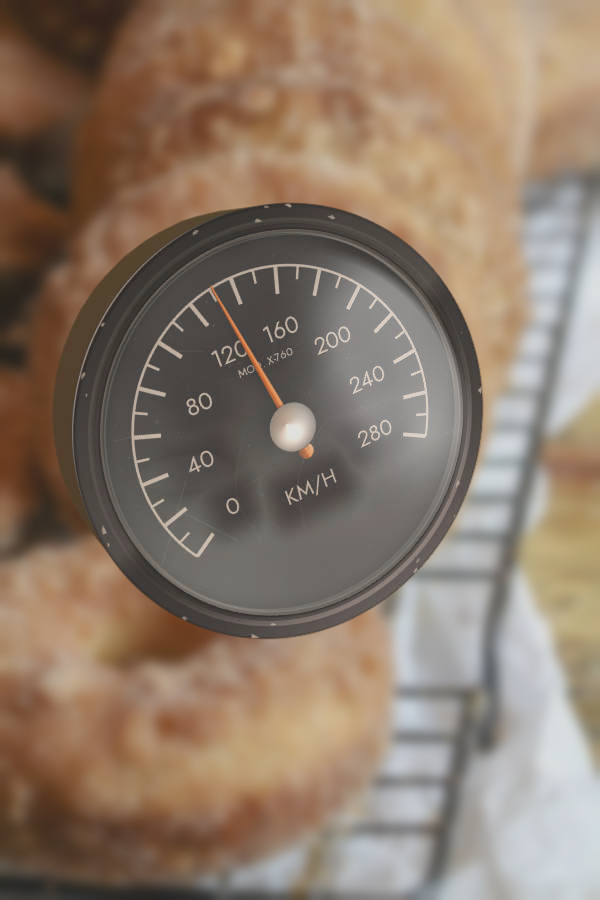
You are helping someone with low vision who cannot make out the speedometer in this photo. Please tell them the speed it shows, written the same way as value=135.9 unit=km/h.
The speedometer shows value=130 unit=km/h
